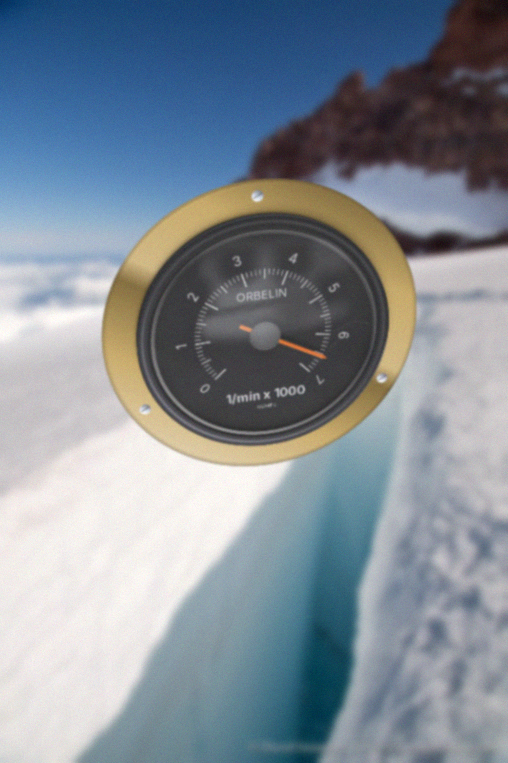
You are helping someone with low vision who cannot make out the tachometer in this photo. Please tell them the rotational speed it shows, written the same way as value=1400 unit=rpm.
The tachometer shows value=6500 unit=rpm
